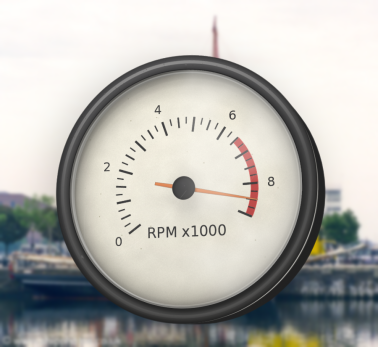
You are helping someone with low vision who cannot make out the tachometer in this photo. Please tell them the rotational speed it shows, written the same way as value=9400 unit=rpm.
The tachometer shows value=8500 unit=rpm
